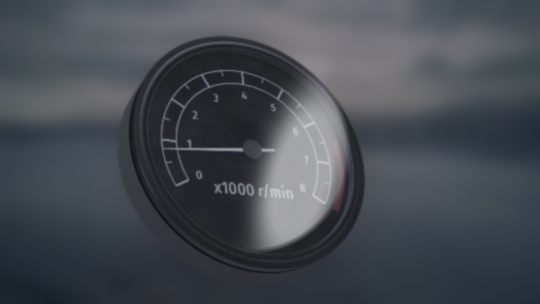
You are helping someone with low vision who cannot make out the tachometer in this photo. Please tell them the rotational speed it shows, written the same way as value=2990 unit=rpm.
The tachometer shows value=750 unit=rpm
